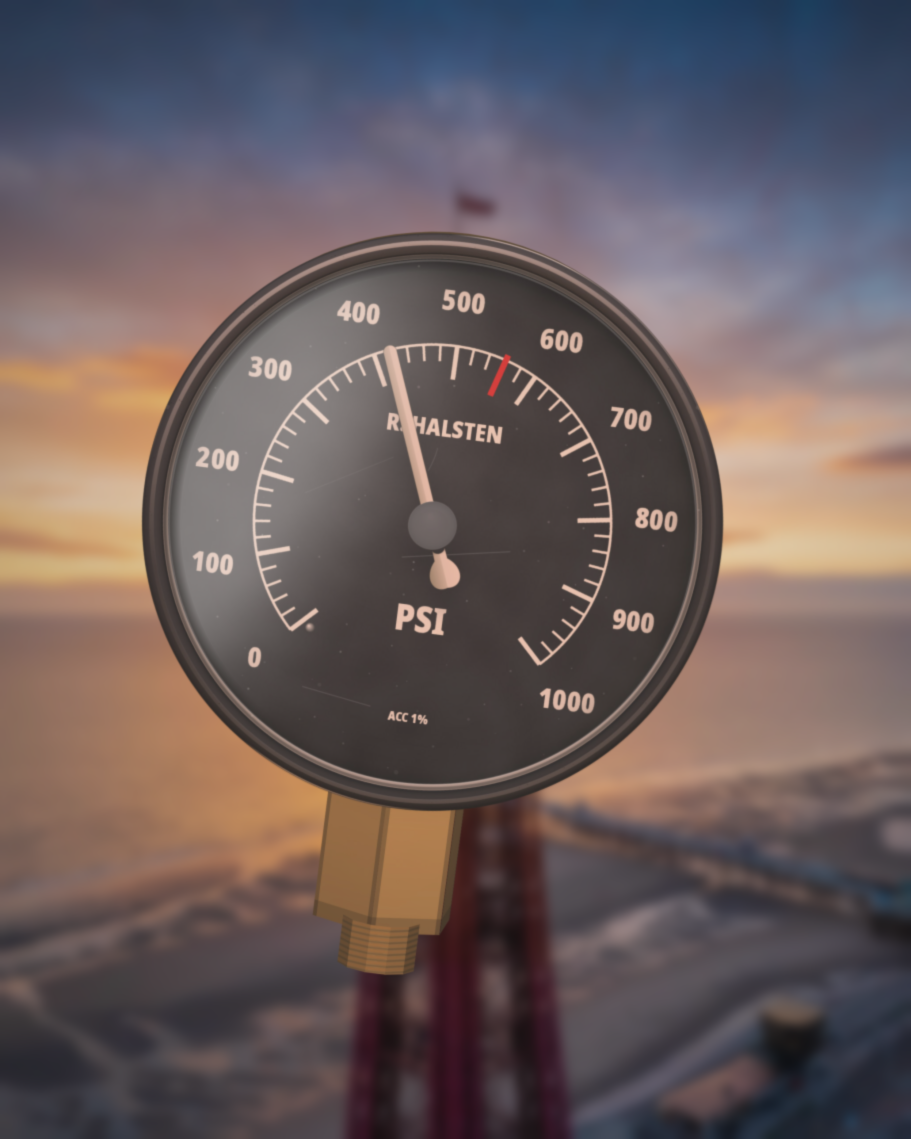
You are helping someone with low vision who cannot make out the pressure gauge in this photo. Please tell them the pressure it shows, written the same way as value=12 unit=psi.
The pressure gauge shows value=420 unit=psi
